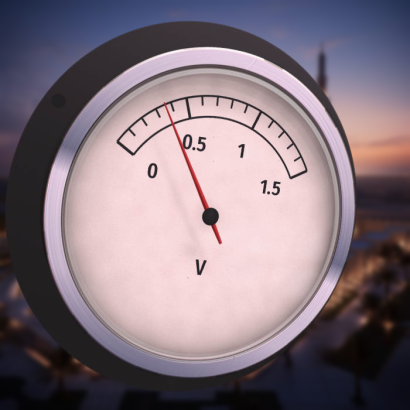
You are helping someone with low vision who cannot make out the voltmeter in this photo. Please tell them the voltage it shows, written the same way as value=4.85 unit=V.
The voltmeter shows value=0.35 unit=V
